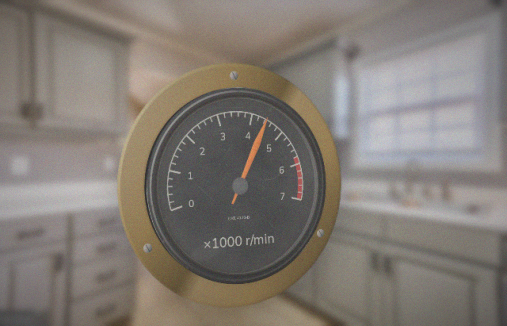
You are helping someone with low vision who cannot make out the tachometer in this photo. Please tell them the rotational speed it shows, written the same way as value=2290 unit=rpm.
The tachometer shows value=4400 unit=rpm
